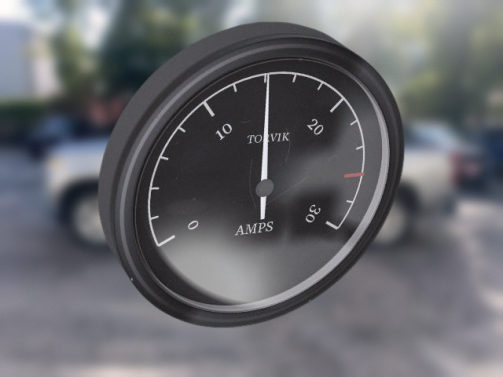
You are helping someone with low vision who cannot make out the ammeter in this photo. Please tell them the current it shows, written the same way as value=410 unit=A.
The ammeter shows value=14 unit=A
